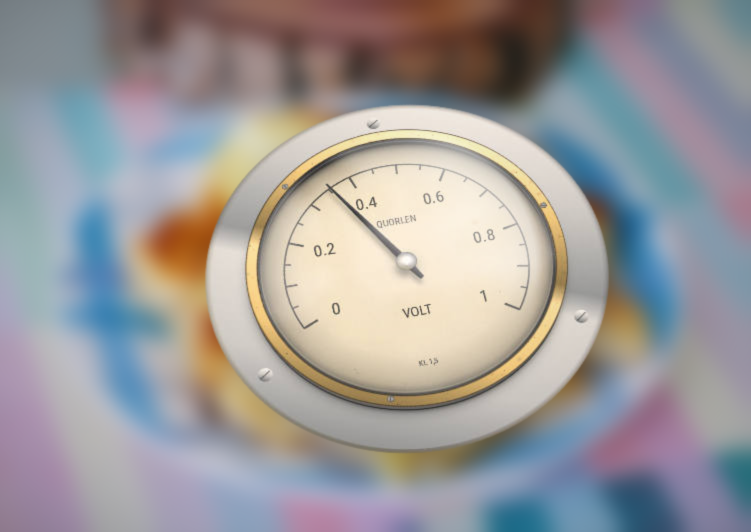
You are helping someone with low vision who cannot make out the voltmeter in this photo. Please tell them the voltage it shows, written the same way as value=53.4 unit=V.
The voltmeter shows value=0.35 unit=V
